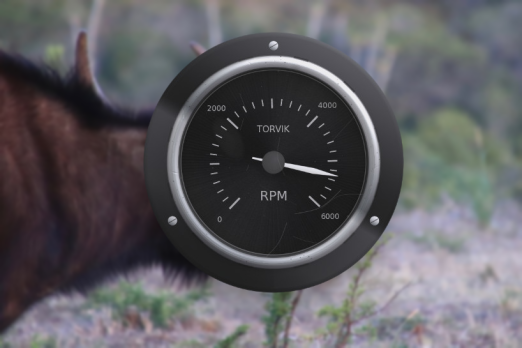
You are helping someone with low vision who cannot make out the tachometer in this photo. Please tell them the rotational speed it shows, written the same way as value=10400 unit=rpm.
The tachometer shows value=5300 unit=rpm
